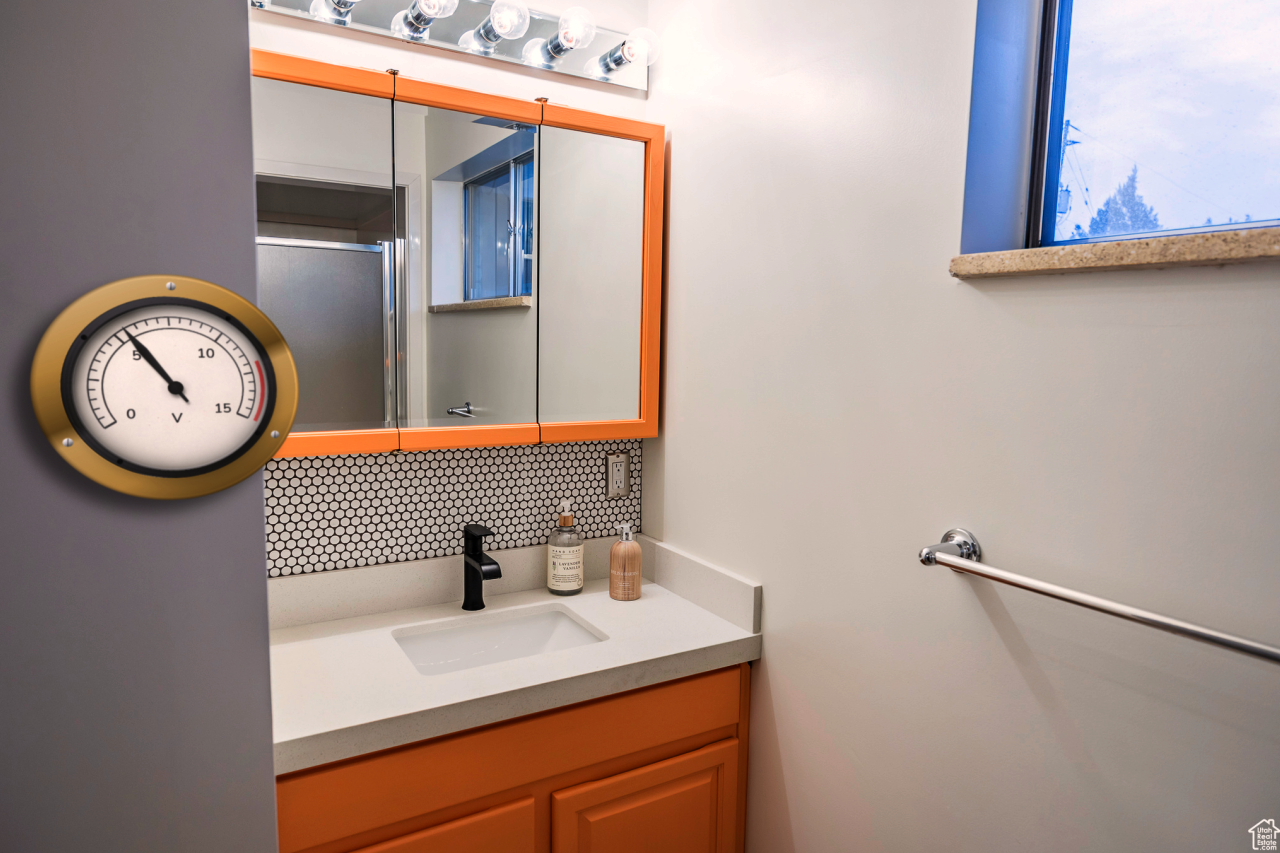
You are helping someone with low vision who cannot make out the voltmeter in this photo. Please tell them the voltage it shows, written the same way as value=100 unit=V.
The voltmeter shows value=5.5 unit=V
